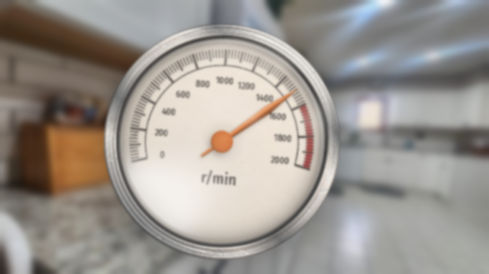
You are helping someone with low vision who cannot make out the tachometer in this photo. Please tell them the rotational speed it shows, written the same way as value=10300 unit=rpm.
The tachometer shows value=1500 unit=rpm
